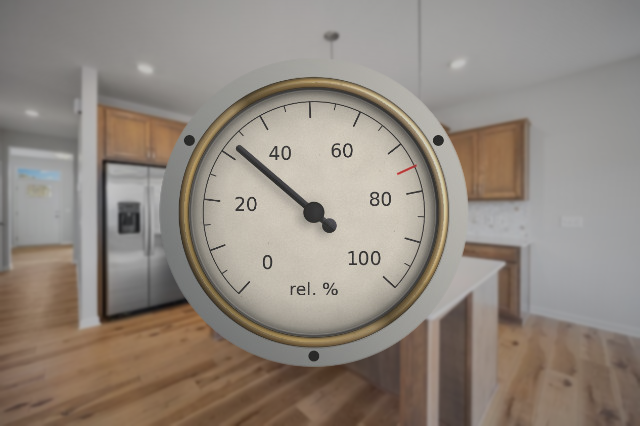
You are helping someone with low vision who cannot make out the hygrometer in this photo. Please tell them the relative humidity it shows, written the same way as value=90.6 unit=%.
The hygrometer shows value=32.5 unit=%
